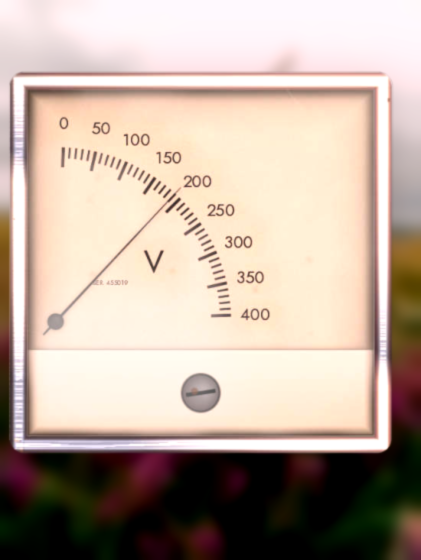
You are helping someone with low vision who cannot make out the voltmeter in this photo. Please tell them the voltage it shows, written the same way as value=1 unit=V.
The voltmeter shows value=190 unit=V
